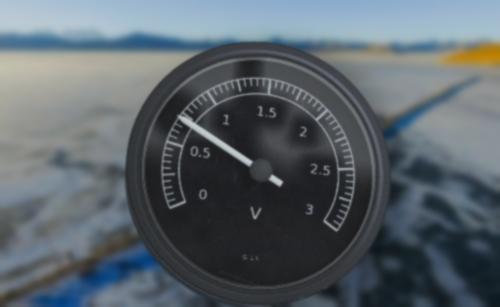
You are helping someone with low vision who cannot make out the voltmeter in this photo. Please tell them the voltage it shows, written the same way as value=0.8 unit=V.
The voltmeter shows value=0.7 unit=V
